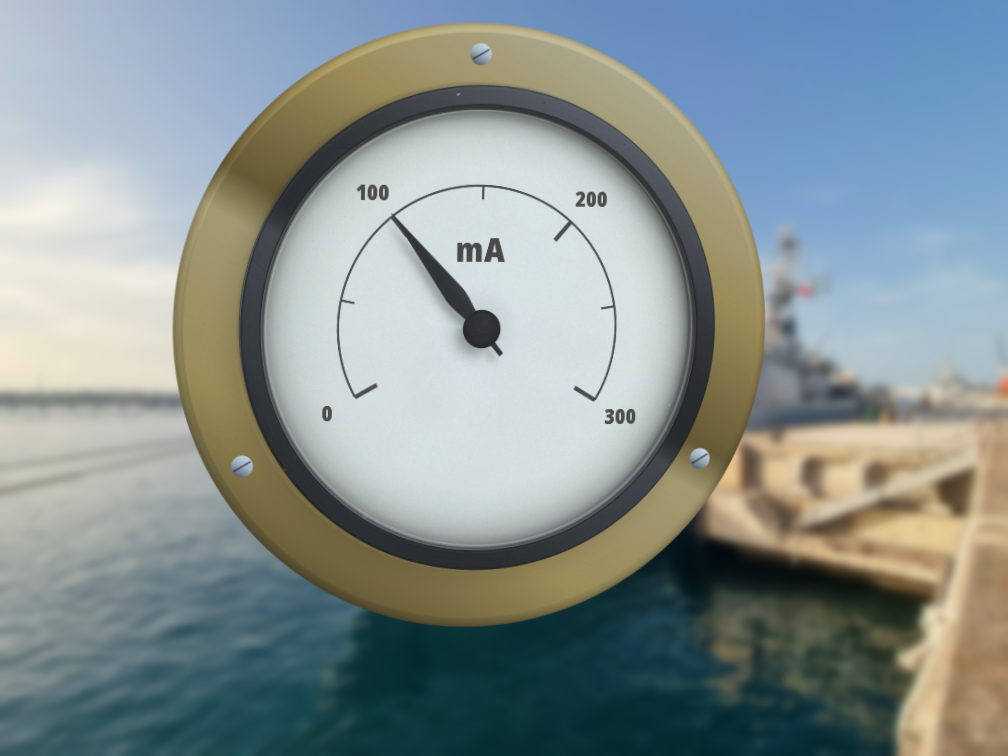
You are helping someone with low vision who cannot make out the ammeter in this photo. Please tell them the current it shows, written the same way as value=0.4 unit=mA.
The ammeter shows value=100 unit=mA
